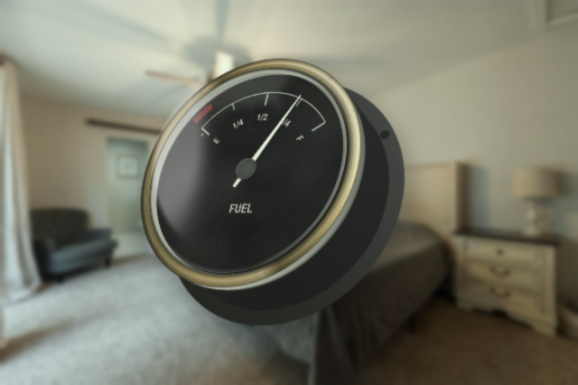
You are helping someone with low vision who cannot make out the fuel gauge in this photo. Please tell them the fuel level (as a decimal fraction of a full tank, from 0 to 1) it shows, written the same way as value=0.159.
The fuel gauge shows value=0.75
